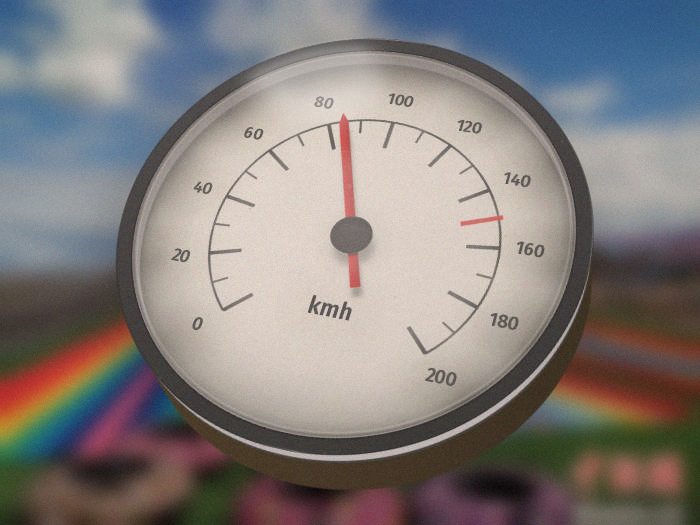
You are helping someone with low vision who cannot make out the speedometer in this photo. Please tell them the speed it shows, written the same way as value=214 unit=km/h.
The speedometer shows value=85 unit=km/h
